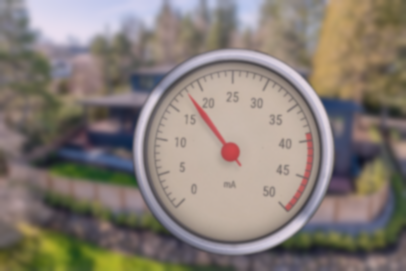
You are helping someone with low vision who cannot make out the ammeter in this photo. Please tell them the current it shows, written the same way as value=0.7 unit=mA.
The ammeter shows value=18 unit=mA
